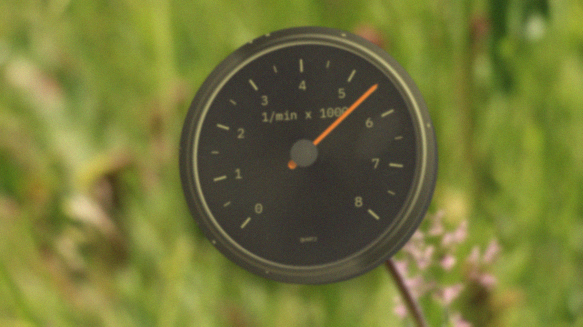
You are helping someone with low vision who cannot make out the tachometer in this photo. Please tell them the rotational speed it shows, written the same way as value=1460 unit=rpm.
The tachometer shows value=5500 unit=rpm
